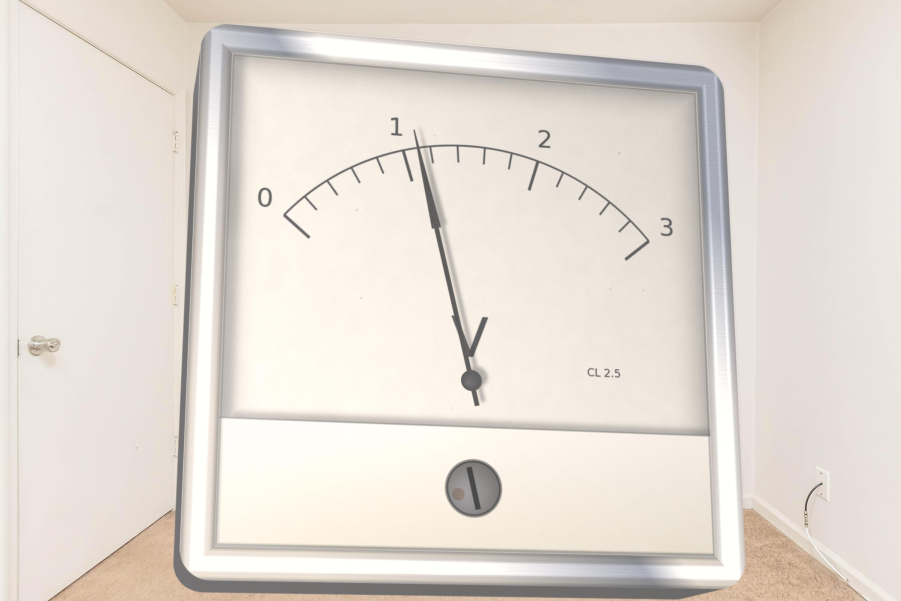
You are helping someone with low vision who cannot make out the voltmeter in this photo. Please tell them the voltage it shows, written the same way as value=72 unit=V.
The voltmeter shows value=1.1 unit=V
